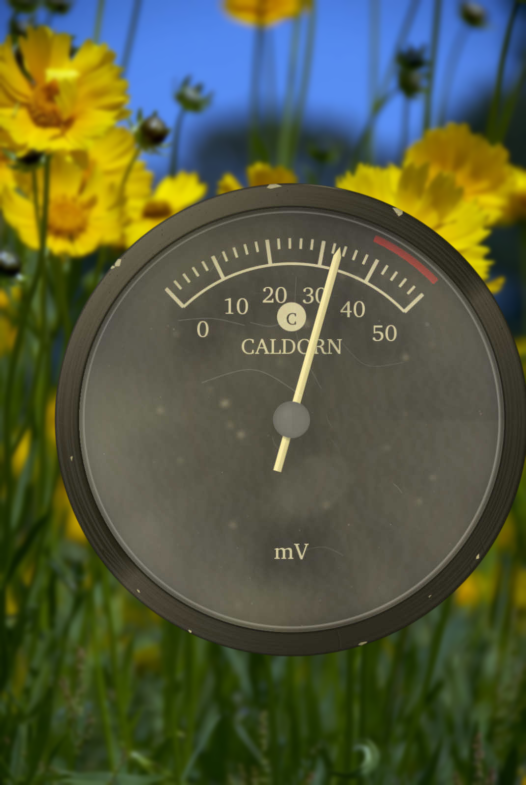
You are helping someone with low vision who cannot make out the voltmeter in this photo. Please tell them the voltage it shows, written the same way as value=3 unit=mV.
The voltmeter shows value=33 unit=mV
